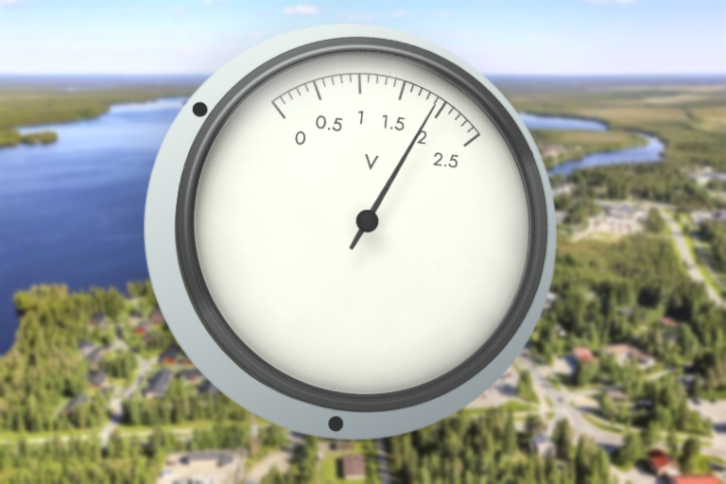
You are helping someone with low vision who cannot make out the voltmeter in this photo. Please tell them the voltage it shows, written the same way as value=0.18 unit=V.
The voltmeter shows value=1.9 unit=V
